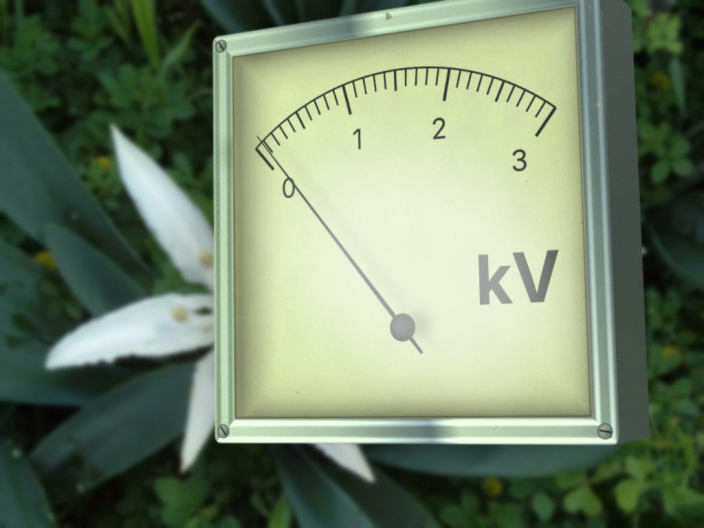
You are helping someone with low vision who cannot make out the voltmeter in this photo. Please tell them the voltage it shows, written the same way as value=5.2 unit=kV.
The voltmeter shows value=0.1 unit=kV
